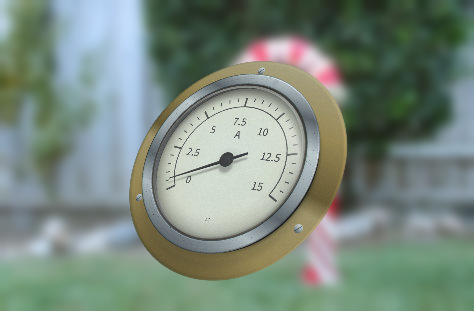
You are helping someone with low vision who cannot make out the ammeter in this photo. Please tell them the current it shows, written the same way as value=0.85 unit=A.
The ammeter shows value=0.5 unit=A
